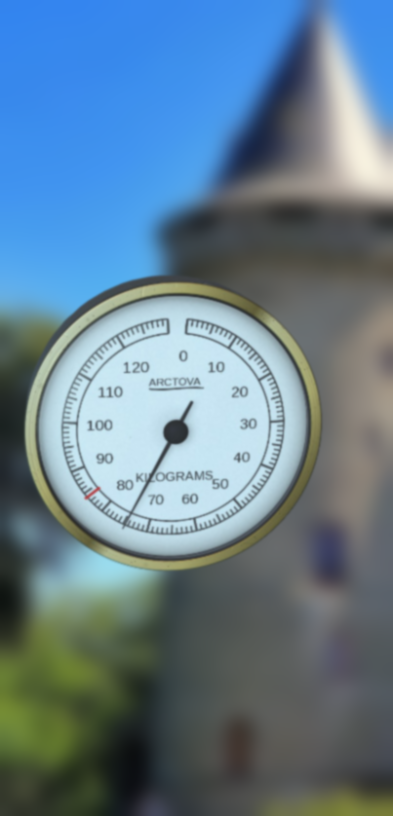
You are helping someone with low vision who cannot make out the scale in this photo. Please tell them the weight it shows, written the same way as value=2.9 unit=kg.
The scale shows value=75 unit=kg
